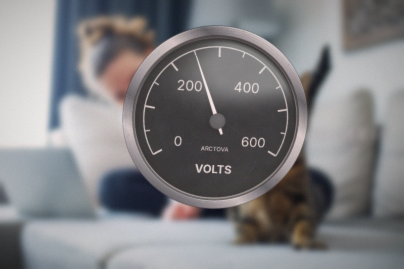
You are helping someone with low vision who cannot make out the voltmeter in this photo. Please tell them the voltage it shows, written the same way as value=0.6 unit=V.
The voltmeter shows value=250 unit=V
